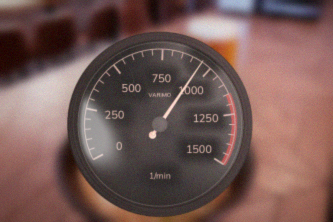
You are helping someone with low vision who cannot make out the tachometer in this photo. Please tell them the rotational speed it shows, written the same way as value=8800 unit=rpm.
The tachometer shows value=950 unit=rpm
